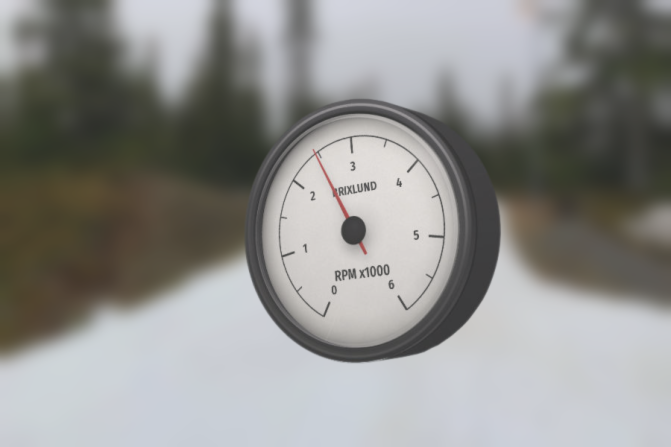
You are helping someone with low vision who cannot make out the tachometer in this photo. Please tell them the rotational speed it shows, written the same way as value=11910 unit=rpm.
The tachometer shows value=2500 unit=rpm
